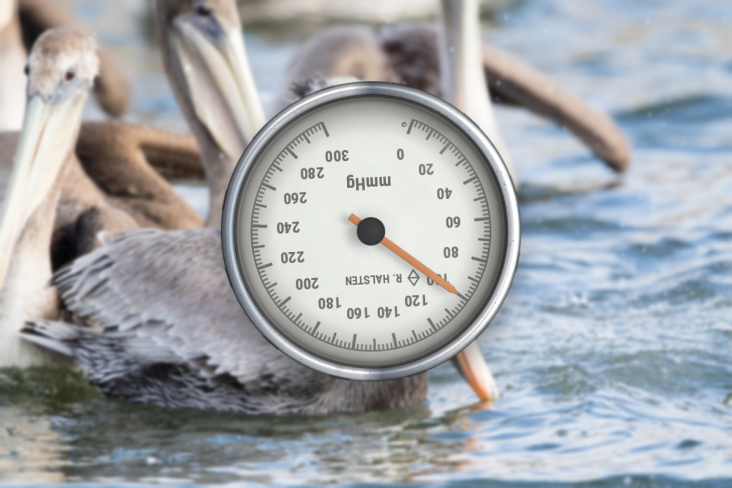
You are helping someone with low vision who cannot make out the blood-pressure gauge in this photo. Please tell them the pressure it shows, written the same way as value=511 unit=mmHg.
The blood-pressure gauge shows value=100 unit=mmHg
